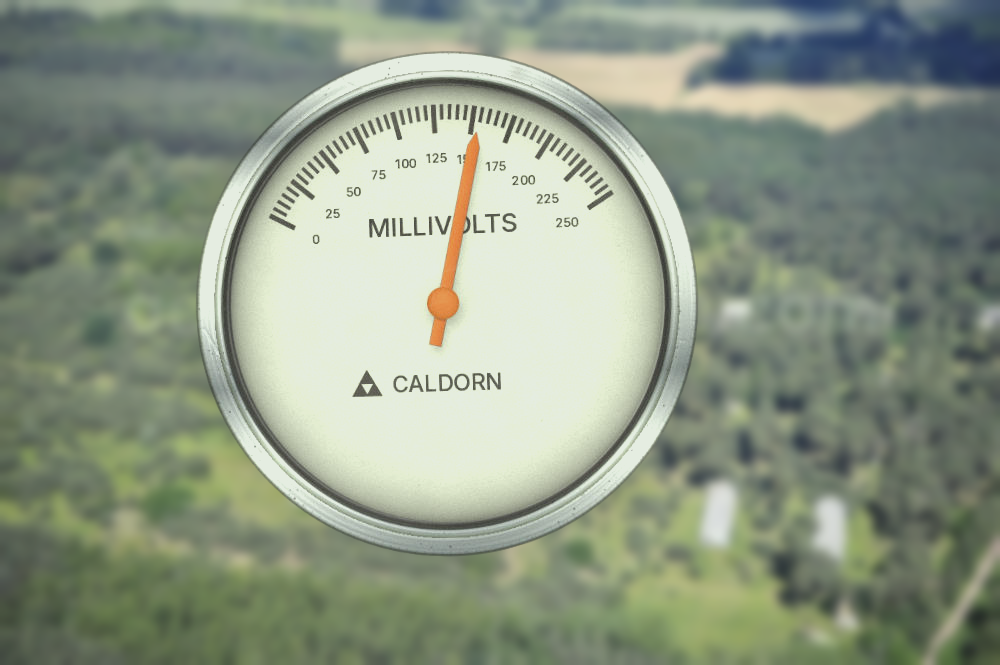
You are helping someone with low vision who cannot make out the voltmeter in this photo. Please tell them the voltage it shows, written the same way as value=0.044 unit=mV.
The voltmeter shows value=155 unit=mV
